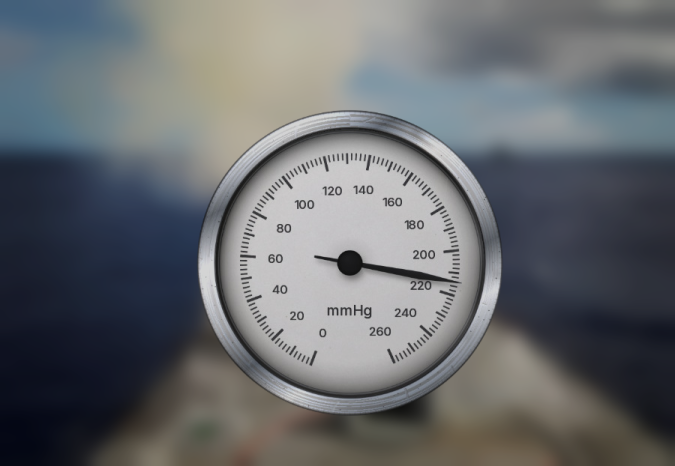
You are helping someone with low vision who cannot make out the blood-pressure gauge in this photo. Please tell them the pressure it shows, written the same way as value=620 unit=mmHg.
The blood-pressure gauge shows value=214 unit=mmHg
